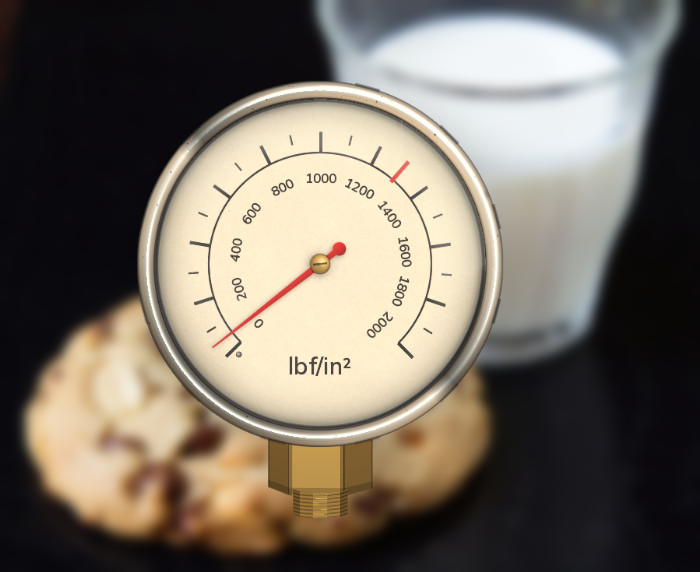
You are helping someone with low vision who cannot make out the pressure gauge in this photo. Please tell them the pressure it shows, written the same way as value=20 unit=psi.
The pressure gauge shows value=50 unit=psi
